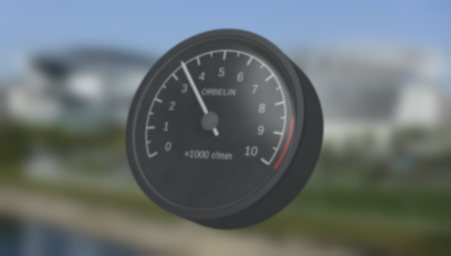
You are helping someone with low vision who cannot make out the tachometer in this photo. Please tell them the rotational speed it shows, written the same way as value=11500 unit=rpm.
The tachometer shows value=3500 unit=rpm
